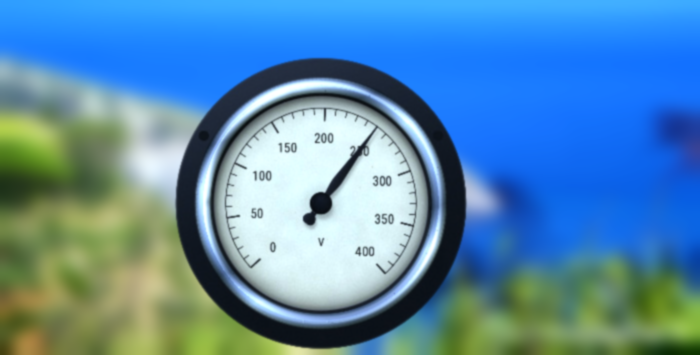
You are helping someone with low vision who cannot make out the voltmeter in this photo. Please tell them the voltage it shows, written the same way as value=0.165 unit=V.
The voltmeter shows value=250 unit=V
